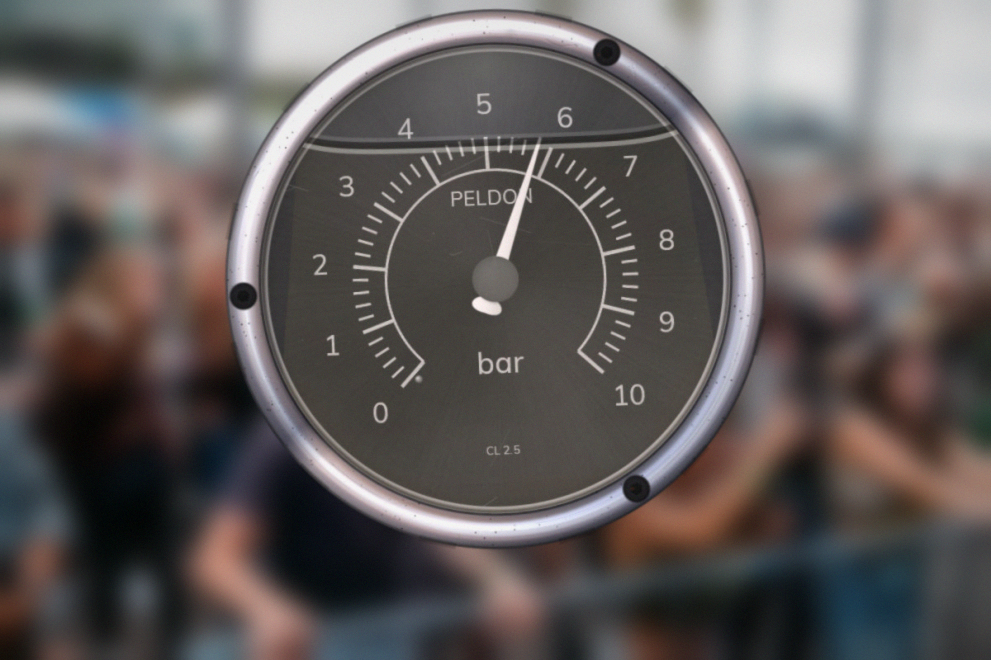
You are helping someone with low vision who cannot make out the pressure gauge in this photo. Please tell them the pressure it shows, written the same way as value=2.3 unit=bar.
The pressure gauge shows value=5.8 unit=bar
